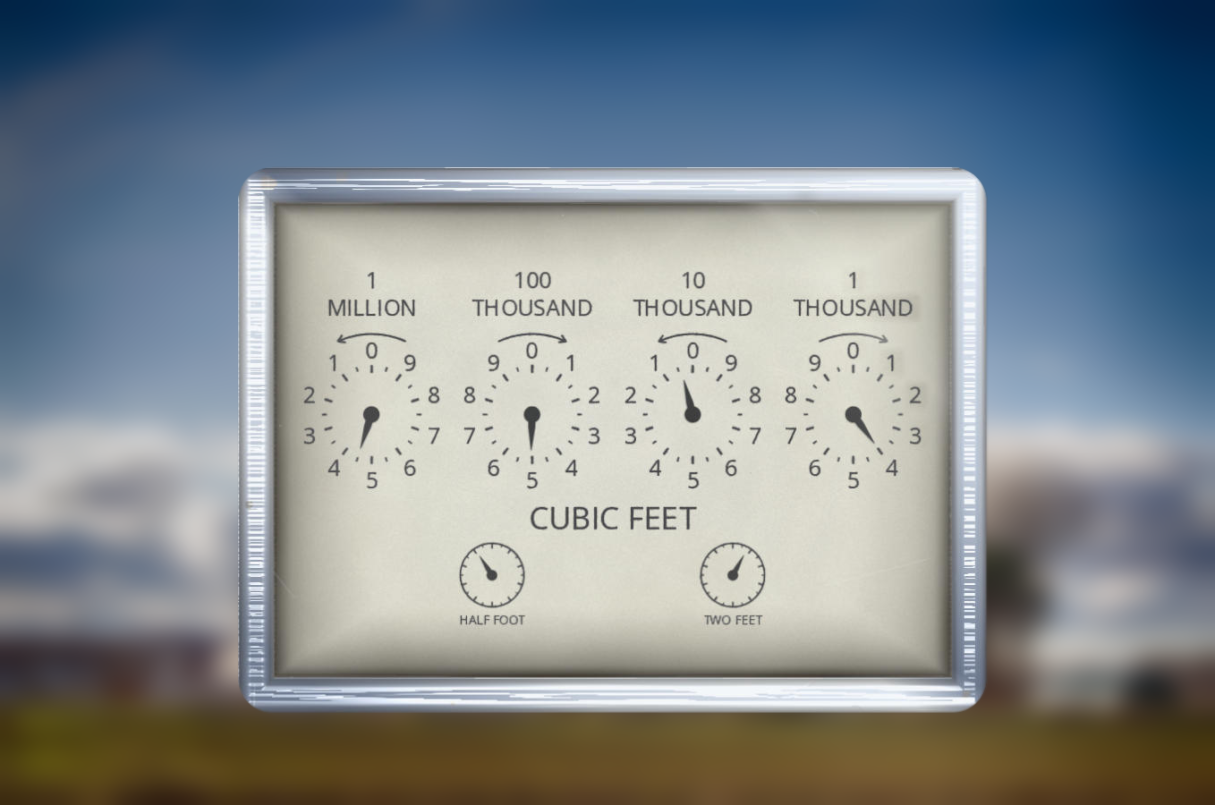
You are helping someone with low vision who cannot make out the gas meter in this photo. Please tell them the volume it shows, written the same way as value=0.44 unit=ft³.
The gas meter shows value=450400 unit=ft³
